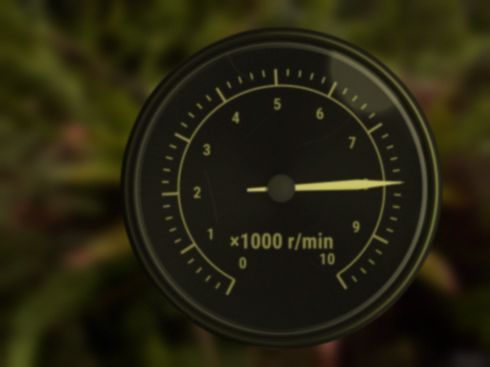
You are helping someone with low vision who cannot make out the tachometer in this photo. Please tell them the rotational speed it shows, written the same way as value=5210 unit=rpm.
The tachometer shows value=8000 unit=rpm
